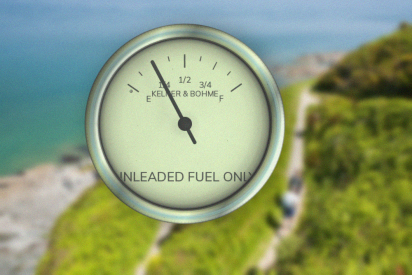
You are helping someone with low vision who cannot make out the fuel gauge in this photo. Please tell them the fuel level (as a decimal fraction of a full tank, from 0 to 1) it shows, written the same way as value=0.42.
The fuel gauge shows value=0.25
